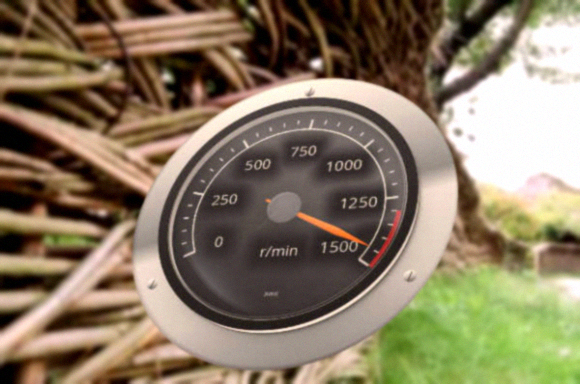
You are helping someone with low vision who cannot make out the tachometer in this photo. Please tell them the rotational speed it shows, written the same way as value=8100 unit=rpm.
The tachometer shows value=1450 unit=rpm
